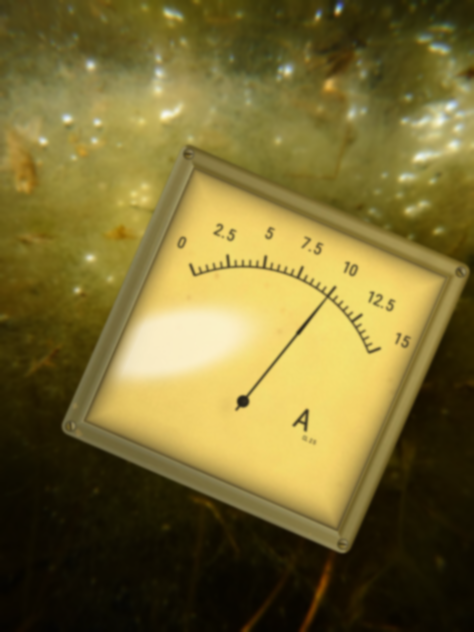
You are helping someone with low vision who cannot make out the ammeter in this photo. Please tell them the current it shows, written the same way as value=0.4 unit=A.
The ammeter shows value=10 unit=A
